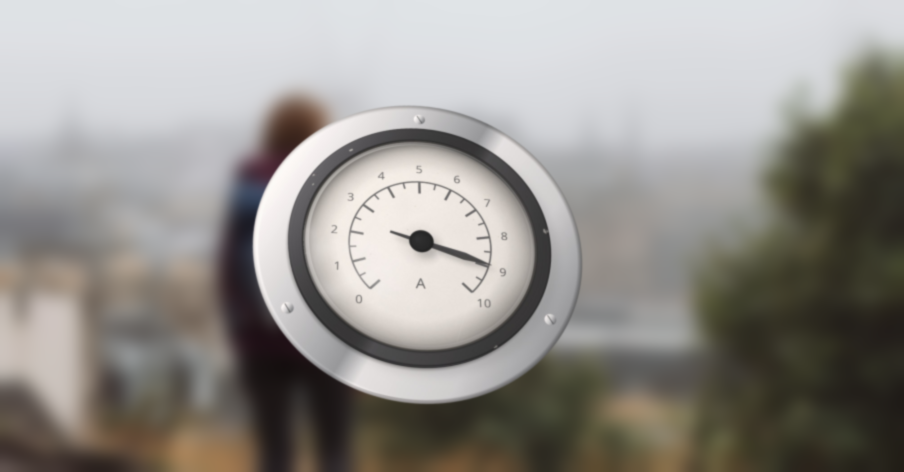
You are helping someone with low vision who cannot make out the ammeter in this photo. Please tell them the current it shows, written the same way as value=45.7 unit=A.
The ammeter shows value=9 unit=A
